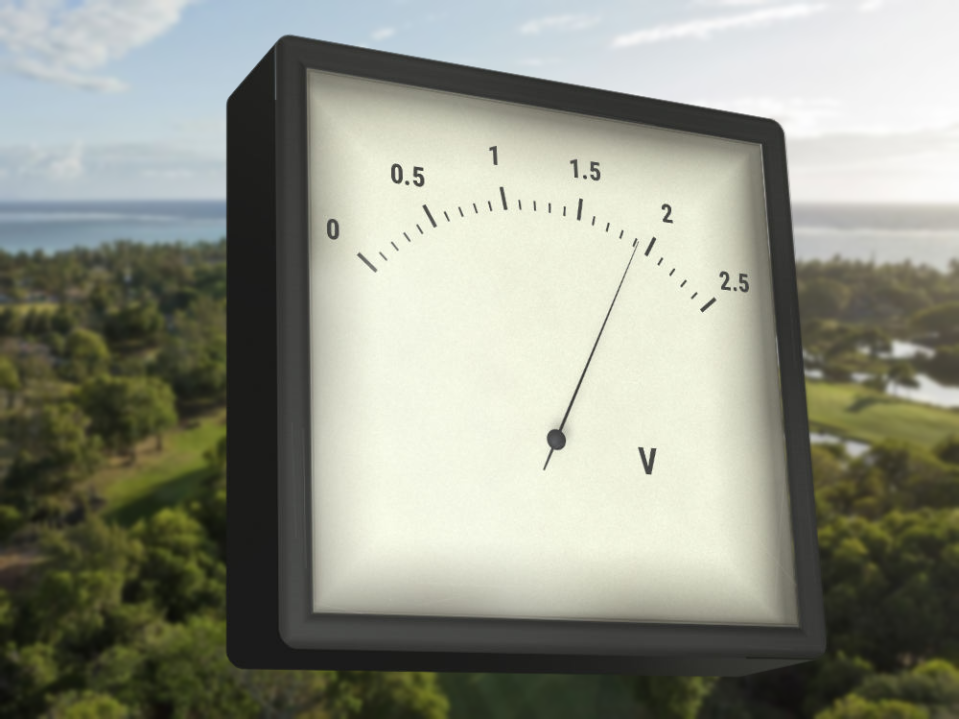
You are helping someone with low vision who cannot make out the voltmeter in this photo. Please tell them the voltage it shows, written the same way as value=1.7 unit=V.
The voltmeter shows value=1.9 unit=V
